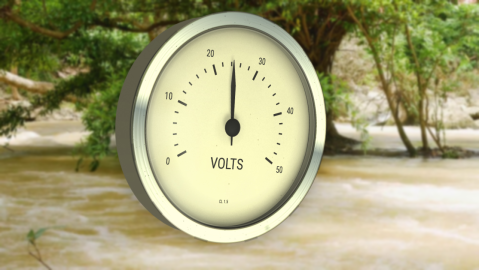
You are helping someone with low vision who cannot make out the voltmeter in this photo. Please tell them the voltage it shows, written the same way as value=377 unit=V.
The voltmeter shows value=24 unit=V
